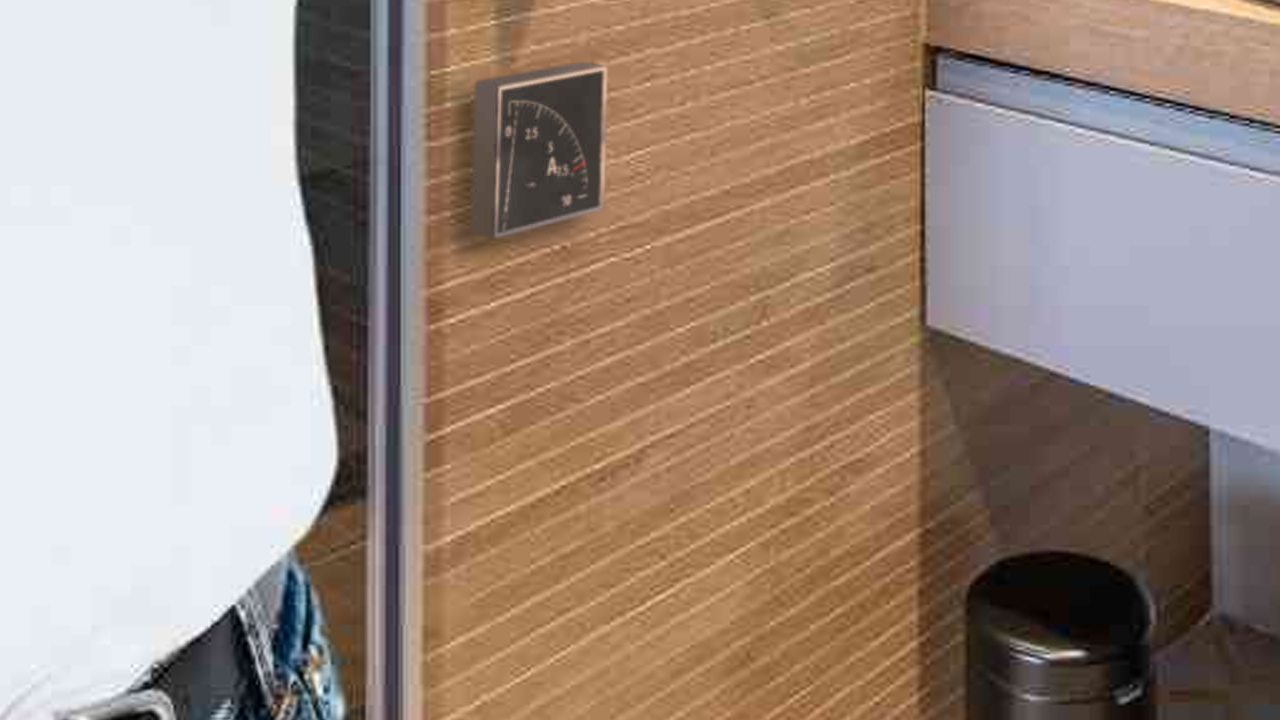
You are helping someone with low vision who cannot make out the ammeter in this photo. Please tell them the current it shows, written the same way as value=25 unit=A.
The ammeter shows value=0.5 unit=A
